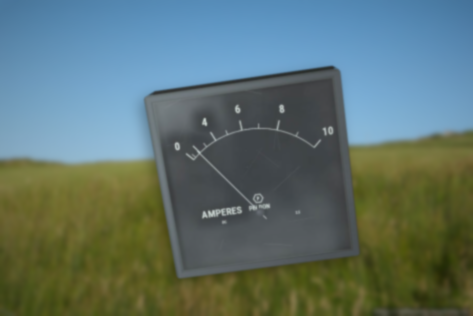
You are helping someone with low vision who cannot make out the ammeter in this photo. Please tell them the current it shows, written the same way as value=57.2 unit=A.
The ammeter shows value=2 unit=A
